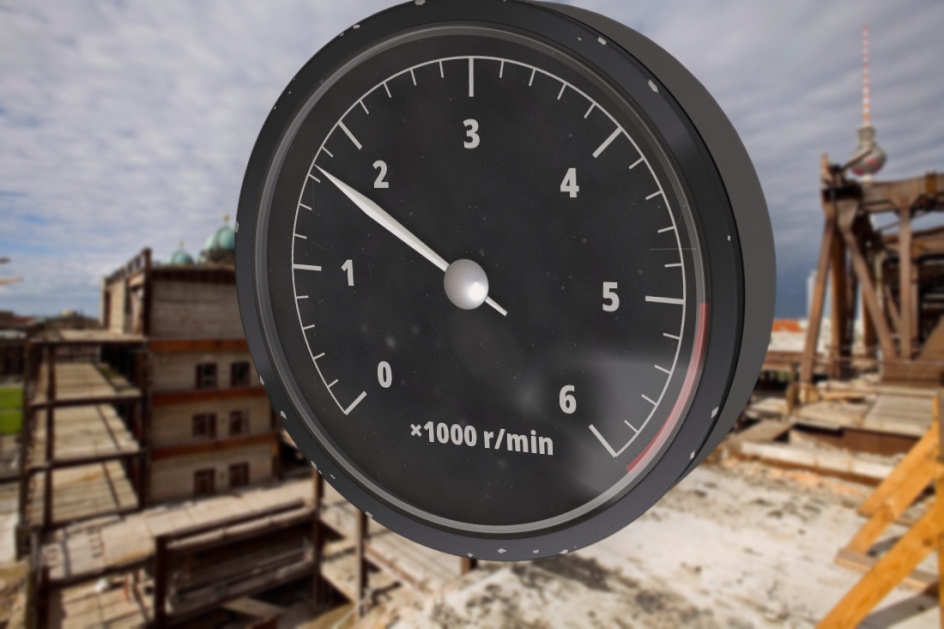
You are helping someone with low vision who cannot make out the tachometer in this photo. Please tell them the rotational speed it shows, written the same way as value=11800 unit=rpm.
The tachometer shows value=1700 unit=rpm
